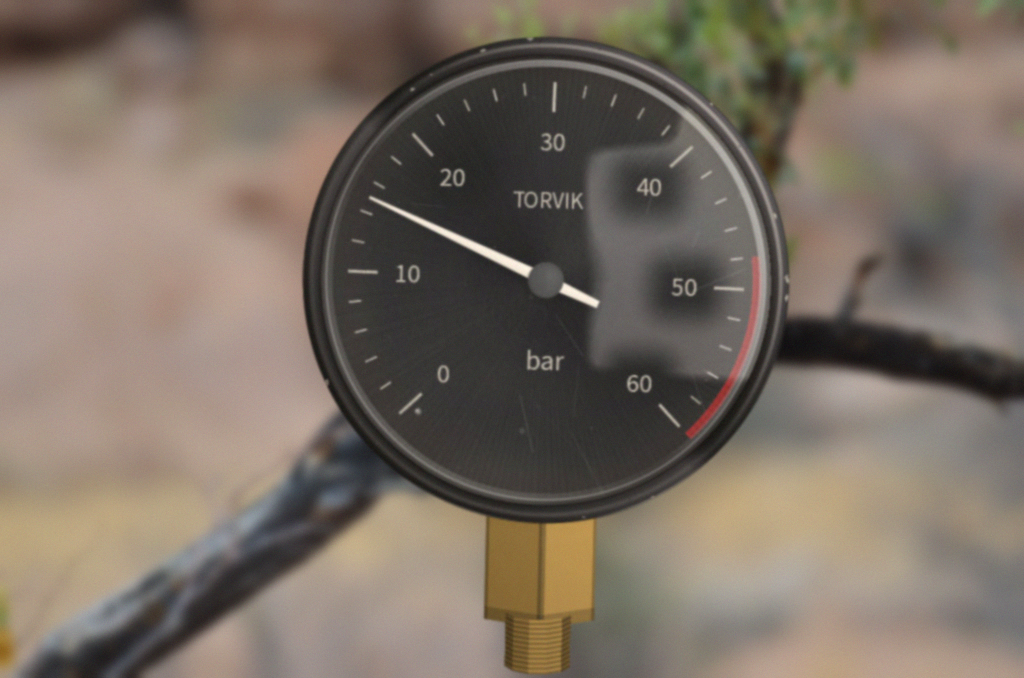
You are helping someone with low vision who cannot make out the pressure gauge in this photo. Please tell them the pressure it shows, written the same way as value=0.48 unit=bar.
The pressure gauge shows value=15 unit=bar
